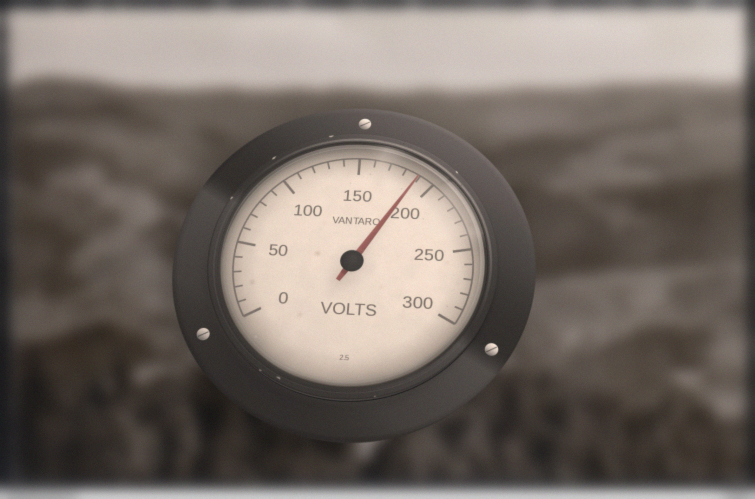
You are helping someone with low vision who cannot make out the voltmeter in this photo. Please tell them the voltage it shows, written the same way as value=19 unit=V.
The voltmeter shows value=190 unit=V
